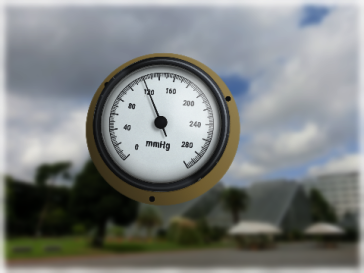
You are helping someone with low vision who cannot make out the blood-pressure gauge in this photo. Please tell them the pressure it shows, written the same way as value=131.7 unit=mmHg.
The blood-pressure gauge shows value=120 unit=mmHg
